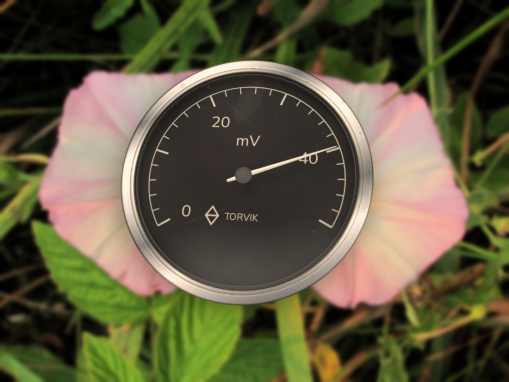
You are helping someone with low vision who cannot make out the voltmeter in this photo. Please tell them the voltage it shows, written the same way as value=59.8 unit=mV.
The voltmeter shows value=40 unit=mV
